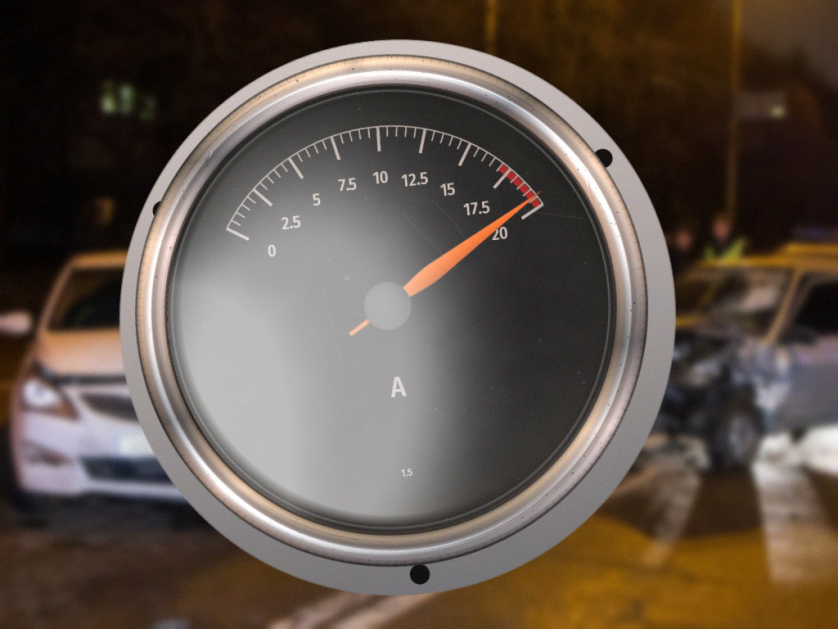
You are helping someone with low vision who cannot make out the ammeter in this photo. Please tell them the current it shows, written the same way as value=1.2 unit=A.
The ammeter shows value=19.5 unit=A
